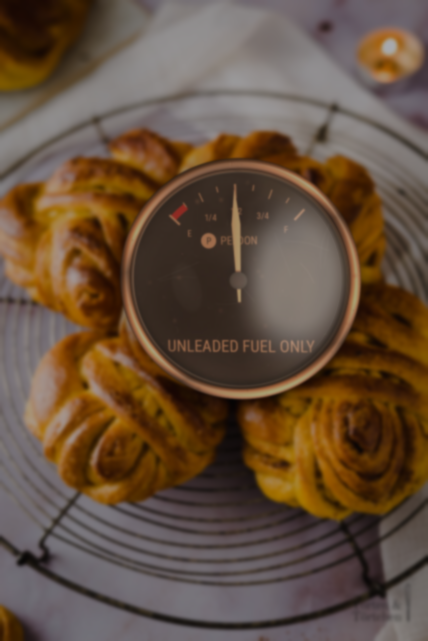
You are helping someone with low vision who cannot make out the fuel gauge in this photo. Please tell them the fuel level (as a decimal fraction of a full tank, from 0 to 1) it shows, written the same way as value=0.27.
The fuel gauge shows value=0.5
